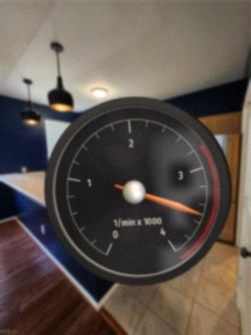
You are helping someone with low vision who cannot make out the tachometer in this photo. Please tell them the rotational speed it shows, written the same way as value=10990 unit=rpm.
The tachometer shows value=3500 unit=rpm
